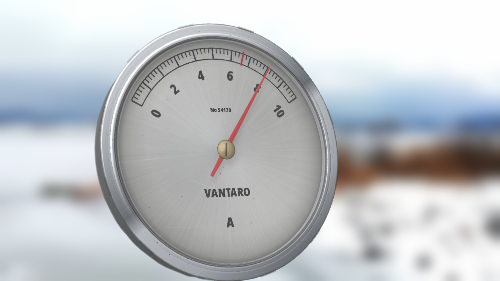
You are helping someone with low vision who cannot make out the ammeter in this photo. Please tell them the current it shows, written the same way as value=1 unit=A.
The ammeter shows value=8 unit=A
